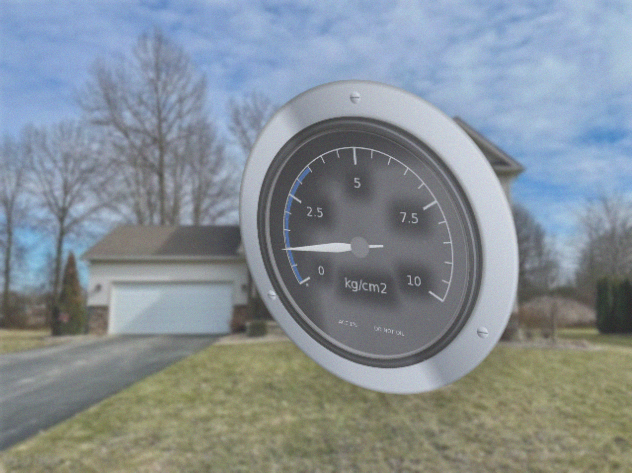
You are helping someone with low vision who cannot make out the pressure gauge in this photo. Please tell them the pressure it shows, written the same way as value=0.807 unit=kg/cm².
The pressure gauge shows value=1 unit=kg/cm²
